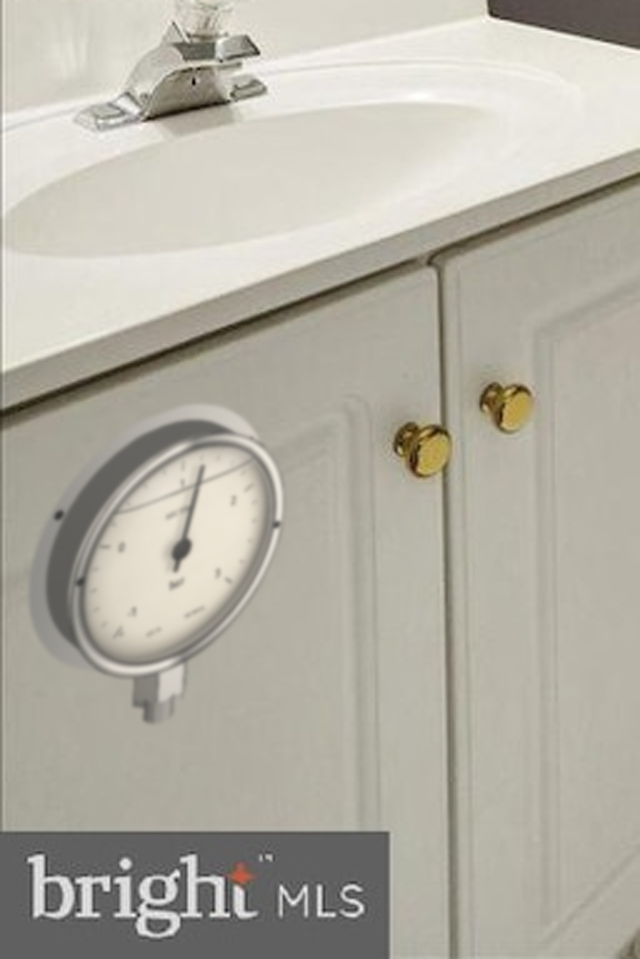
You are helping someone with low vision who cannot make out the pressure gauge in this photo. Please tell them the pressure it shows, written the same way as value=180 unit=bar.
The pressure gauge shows value=1.2 unit=bar
